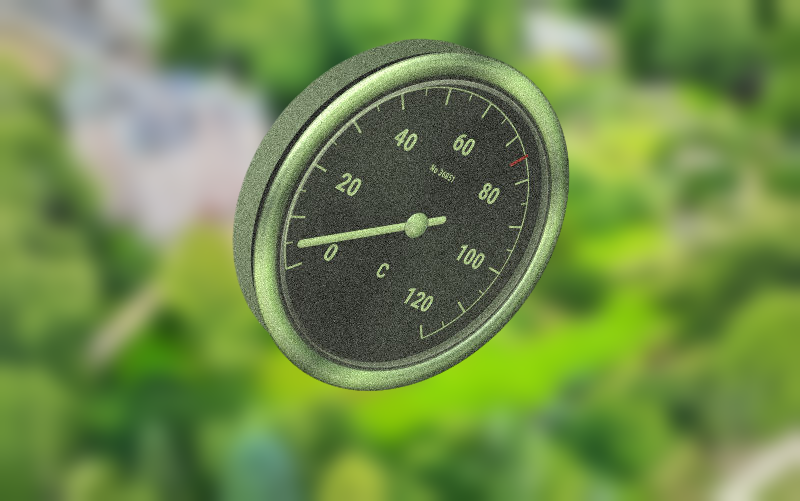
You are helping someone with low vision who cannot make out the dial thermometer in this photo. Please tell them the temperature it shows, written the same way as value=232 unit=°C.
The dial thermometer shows value=5 unit=°C
